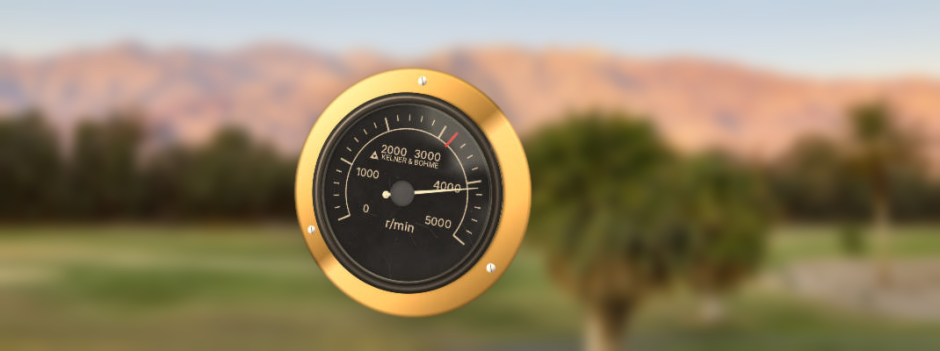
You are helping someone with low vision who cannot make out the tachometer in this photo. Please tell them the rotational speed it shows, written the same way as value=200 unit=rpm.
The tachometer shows value=4100 unit=rpm
